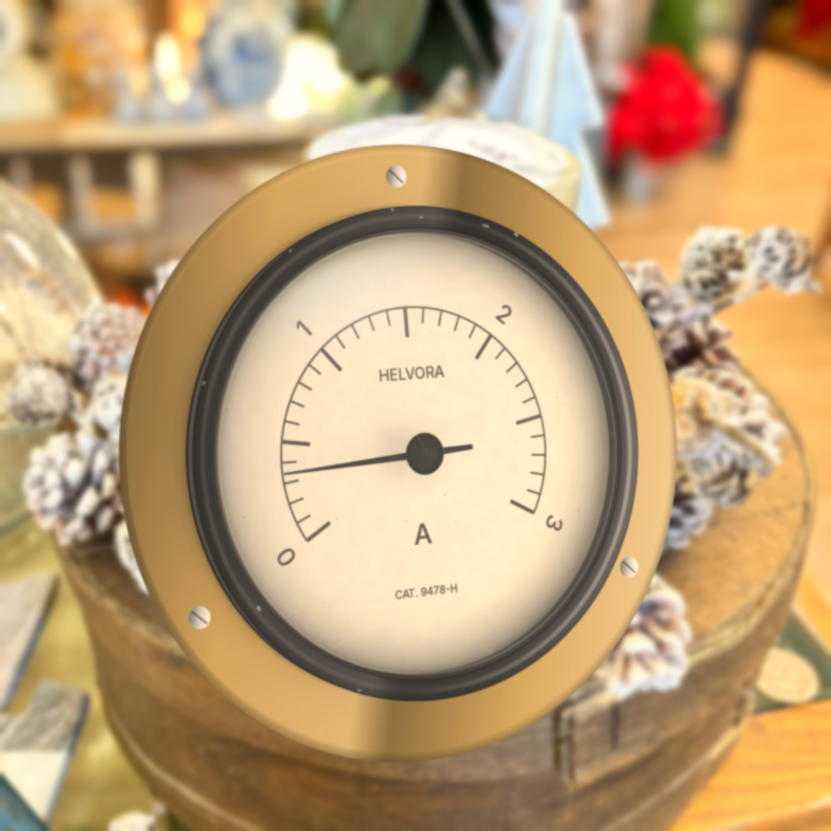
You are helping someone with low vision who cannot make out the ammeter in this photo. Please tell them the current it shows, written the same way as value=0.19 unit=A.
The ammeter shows value=0.35 unit=A
